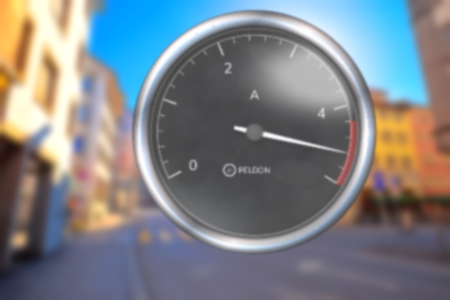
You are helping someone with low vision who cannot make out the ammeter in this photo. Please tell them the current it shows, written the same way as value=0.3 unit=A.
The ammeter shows value=4.6 unit=A
